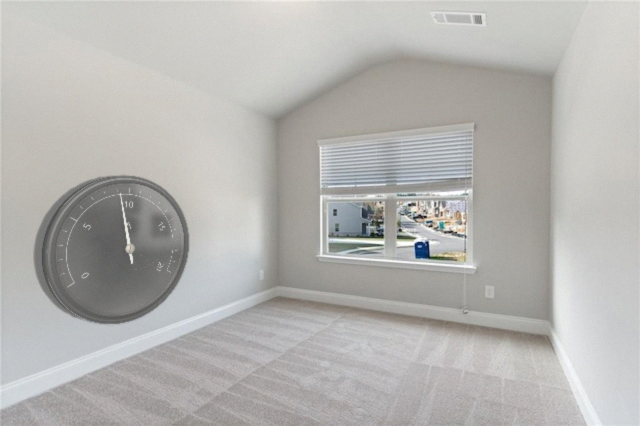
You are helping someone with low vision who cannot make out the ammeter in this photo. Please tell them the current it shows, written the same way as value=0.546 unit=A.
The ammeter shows value=9 unit=A
